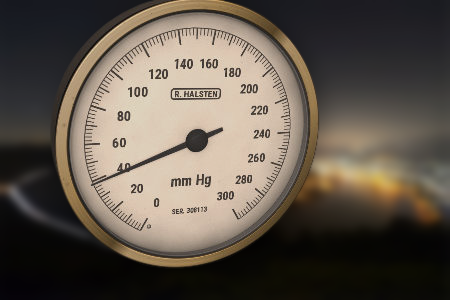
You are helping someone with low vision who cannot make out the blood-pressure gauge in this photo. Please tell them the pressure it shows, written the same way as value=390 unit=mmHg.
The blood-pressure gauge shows value=40 unit=mmHg
